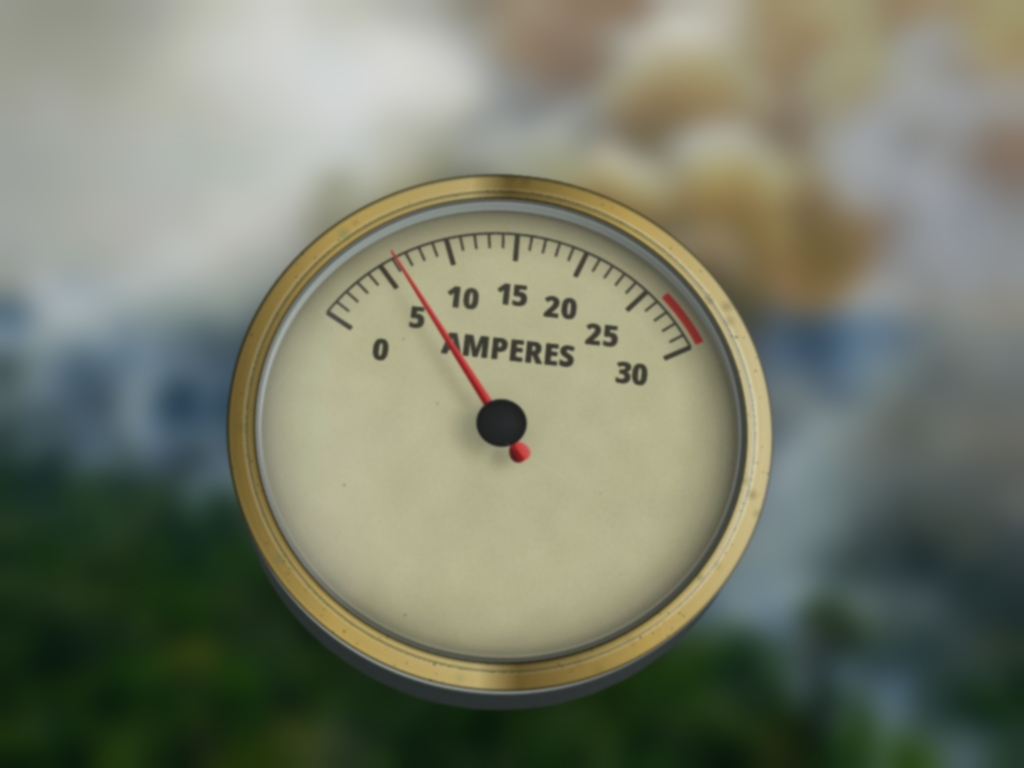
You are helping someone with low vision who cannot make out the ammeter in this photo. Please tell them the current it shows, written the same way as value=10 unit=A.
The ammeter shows value=6 unit=A
